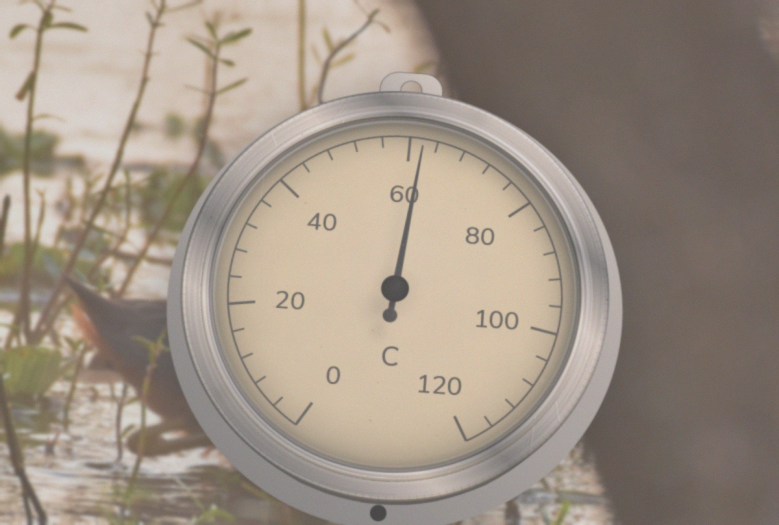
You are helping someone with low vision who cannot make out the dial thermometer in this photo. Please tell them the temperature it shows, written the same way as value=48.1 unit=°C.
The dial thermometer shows value=62 unit=°C
